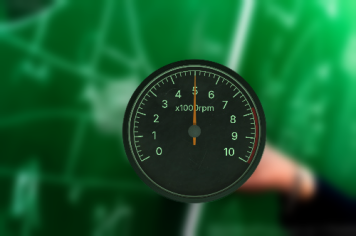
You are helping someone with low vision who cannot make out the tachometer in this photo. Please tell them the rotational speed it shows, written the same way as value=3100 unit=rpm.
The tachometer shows value=5000 unit=rpm
